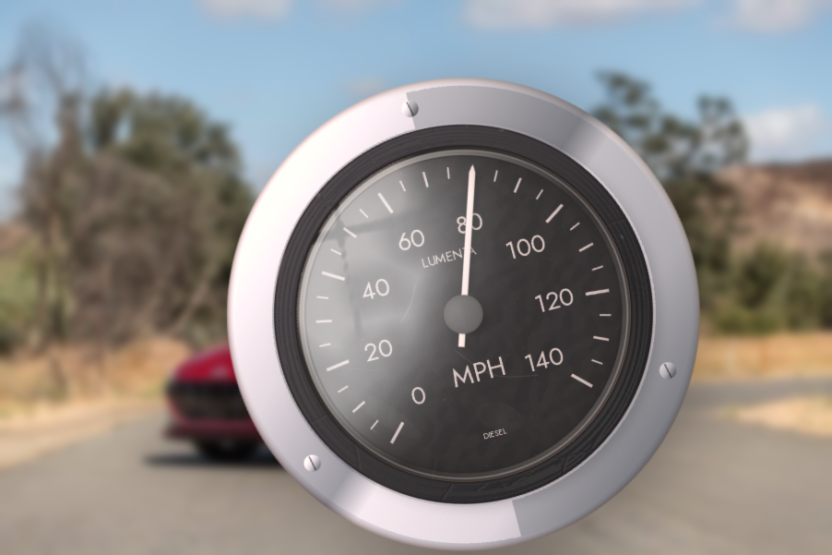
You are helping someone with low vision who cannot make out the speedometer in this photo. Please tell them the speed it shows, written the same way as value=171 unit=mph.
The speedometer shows value=80 unit=mph
